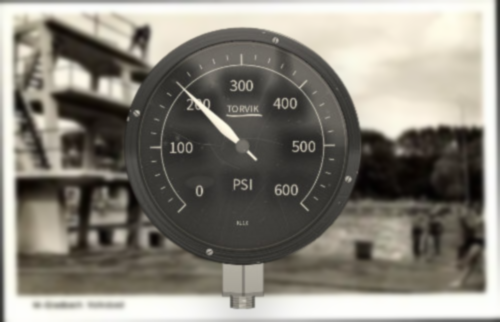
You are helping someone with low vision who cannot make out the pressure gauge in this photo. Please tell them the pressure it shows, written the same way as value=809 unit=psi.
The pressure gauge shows value=200 unit=psi
